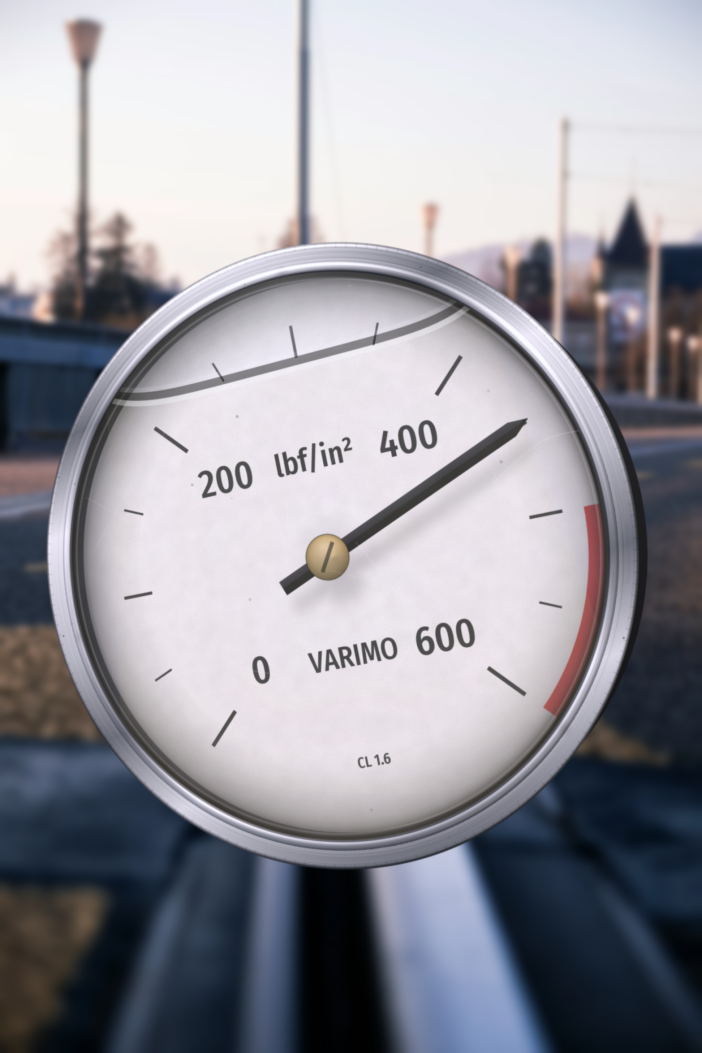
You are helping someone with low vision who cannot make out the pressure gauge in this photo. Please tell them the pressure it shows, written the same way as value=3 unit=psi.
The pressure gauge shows value=450 unit=psi
